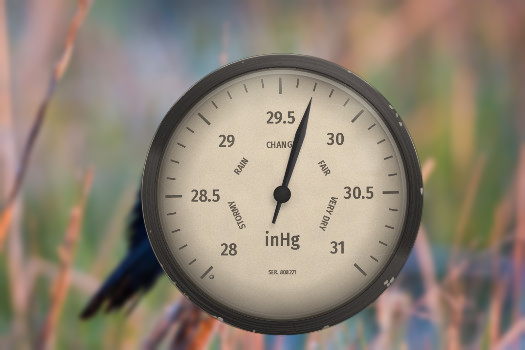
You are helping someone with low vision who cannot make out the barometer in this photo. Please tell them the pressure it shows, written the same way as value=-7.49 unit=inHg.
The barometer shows value=29.7 unit=inHg
